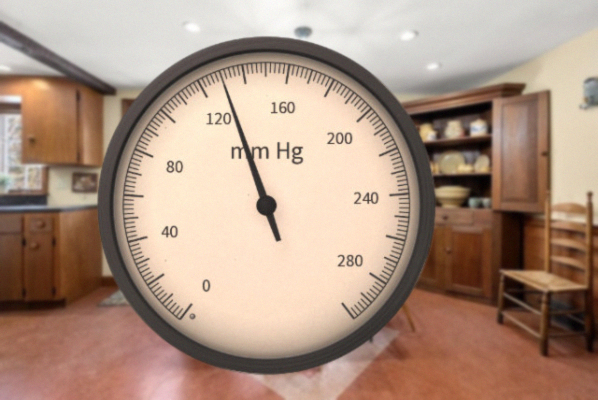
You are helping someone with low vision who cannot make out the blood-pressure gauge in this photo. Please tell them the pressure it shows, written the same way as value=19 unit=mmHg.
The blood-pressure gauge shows value=130 unit=mmHg
